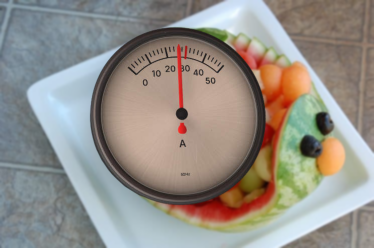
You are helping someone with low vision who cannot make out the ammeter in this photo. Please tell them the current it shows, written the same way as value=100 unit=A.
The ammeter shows value=26 unit=A
